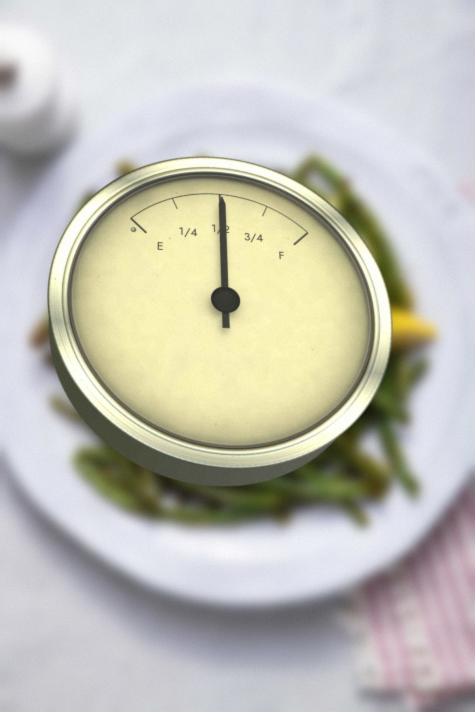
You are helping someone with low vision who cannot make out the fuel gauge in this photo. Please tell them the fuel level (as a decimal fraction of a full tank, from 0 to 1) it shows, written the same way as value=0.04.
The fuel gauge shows value=0.5
